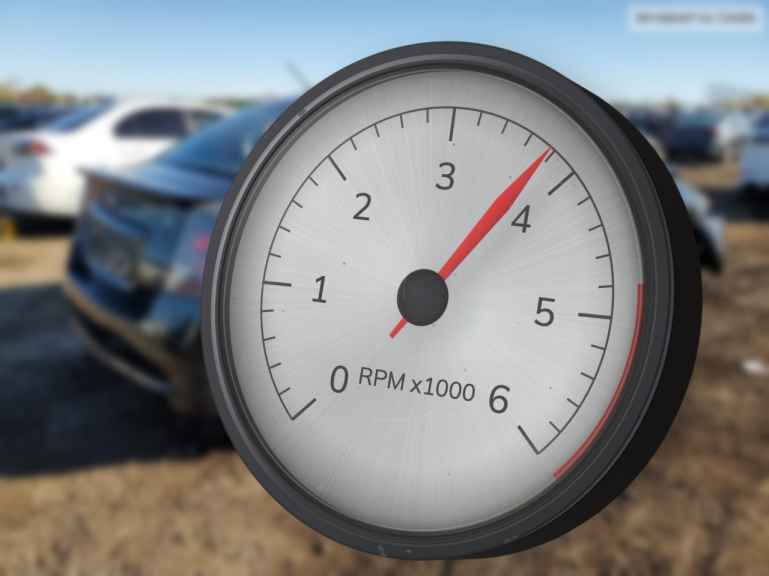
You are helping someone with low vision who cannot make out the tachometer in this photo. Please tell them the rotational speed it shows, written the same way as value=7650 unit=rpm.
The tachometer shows value=3800 unit=rpm
